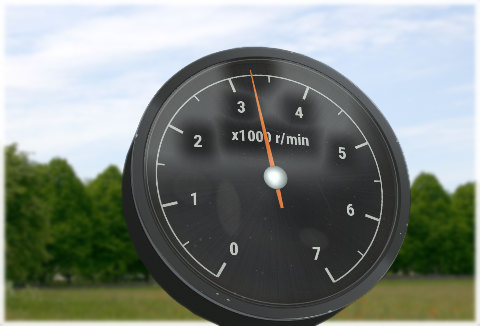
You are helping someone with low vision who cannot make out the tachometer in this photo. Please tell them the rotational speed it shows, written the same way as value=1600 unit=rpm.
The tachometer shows value=3250 unit=rpm
